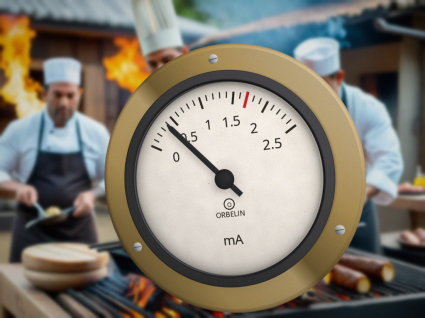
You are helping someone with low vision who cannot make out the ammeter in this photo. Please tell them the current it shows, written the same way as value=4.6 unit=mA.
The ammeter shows value=0.4 unit=mA
